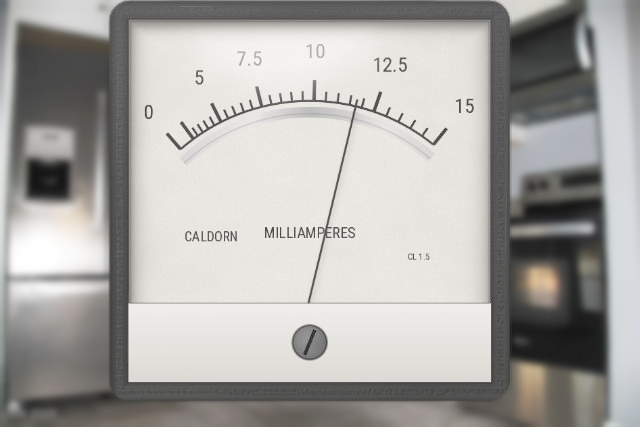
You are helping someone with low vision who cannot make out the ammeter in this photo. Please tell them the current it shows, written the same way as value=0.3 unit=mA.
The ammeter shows value=11.75 unit=mA
